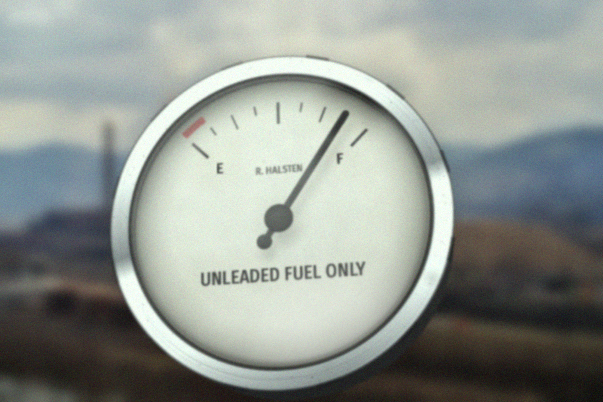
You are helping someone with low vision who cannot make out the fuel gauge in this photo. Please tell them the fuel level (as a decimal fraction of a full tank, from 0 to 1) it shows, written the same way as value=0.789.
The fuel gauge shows value=0.875
